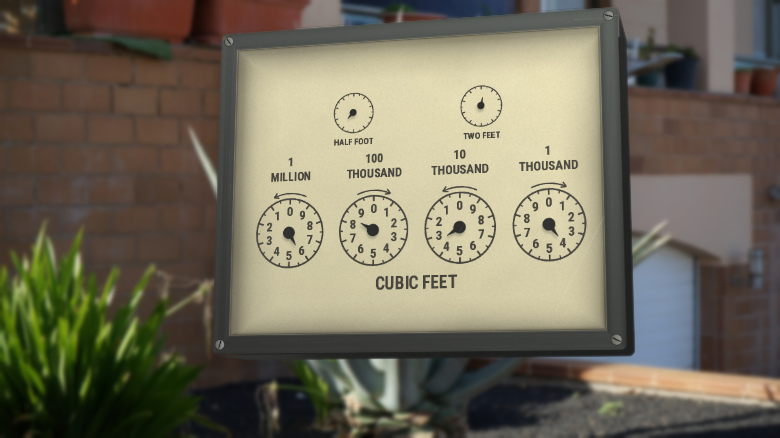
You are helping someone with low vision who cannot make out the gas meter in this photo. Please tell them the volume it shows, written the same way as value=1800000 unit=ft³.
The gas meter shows value=583400 unit=ft³
